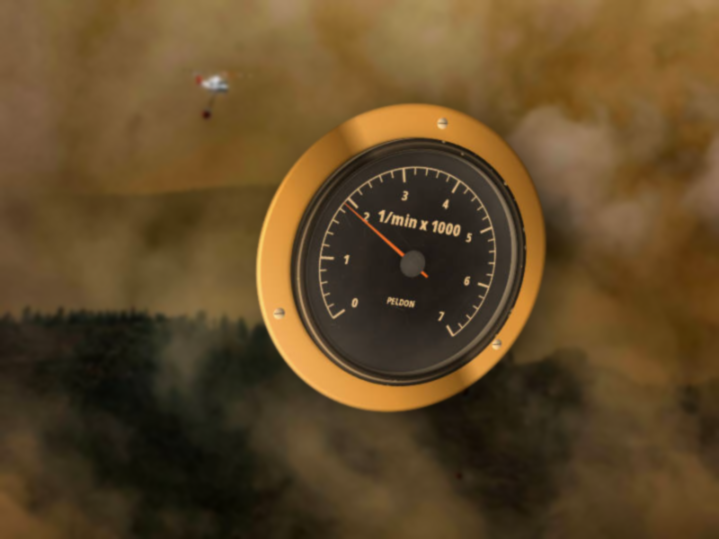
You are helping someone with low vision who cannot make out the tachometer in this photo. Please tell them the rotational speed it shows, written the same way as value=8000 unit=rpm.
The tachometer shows value=1900 unit=rpm
